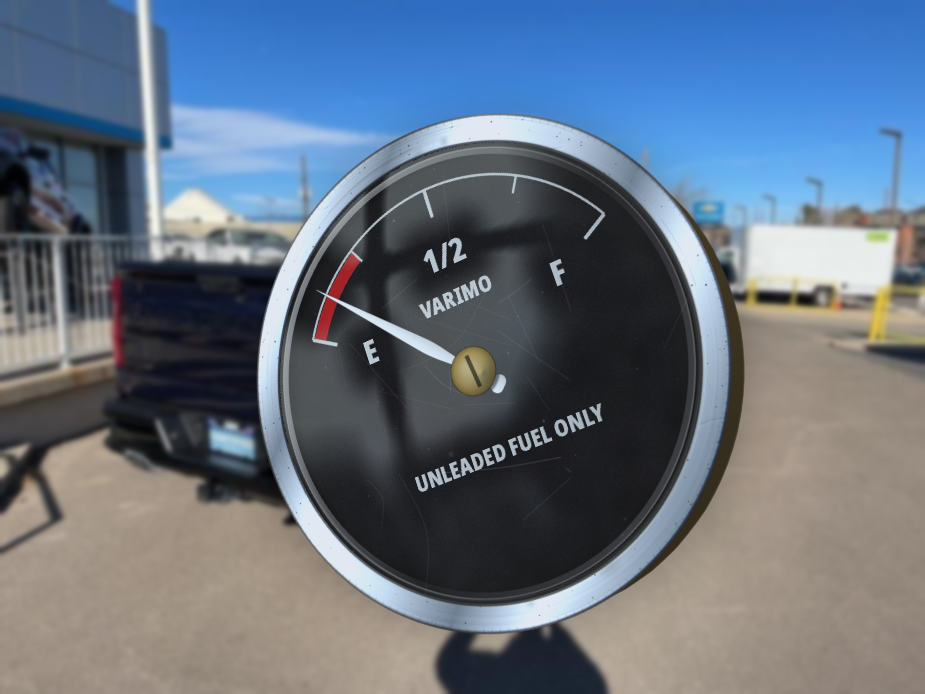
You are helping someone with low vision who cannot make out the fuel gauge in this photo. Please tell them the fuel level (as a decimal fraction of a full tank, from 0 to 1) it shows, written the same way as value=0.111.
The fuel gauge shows value=0.125
